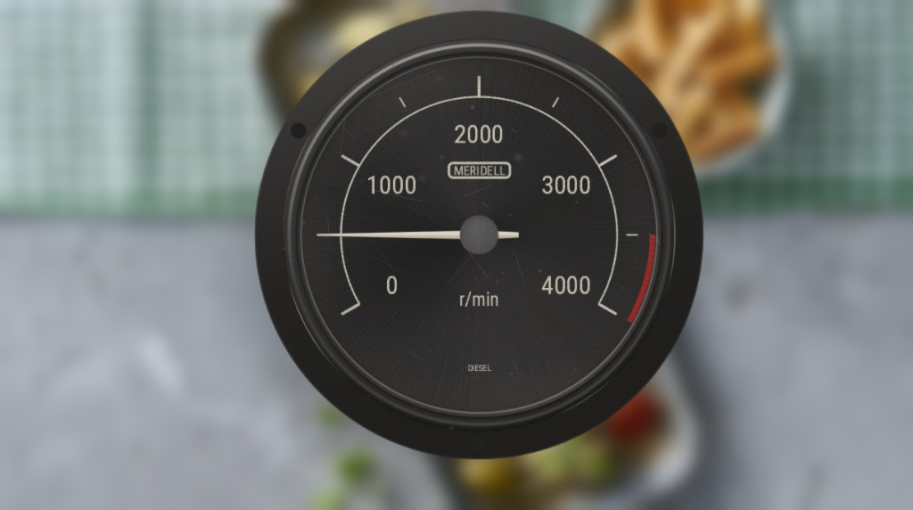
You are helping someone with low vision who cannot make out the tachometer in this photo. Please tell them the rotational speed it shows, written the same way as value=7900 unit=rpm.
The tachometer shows value=500 unit=rpm
